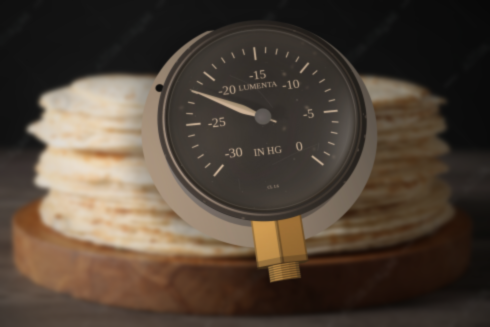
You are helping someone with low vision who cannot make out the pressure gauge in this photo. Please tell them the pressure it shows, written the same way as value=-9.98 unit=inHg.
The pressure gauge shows value=-22 unit=inHg
